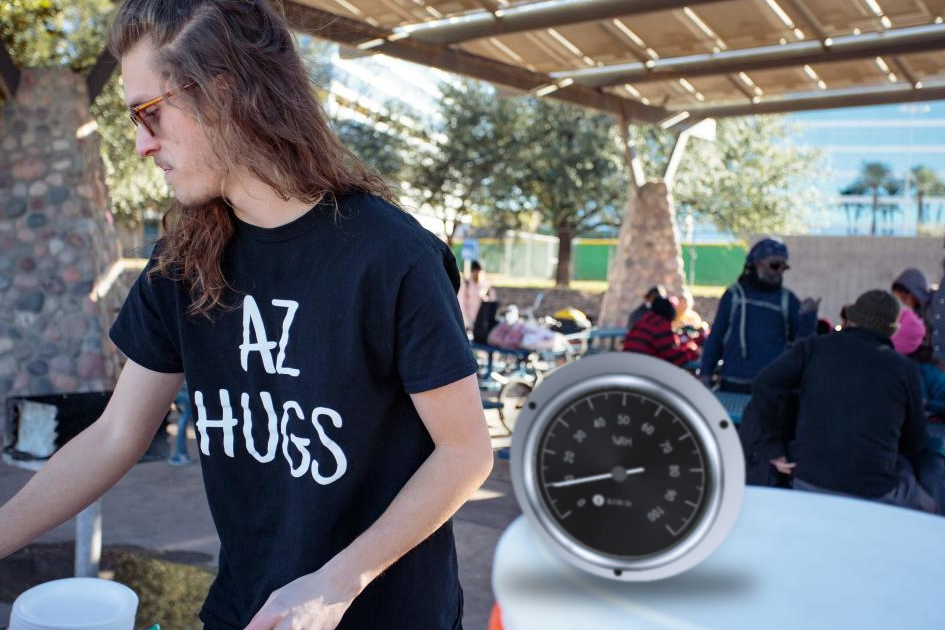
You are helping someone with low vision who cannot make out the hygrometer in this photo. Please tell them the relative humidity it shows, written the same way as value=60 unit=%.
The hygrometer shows value=10 unit=%
